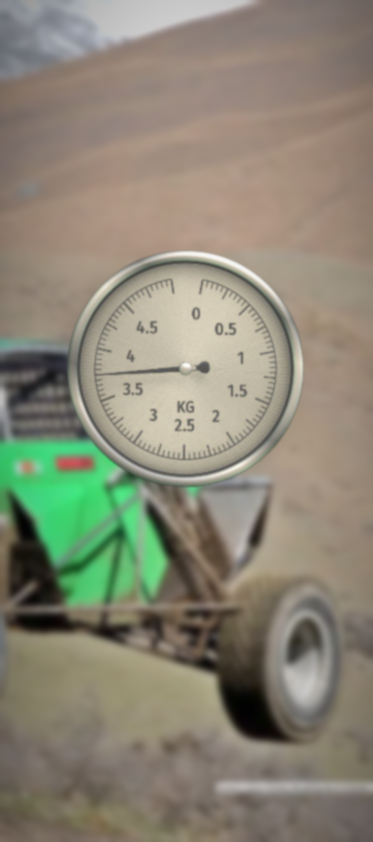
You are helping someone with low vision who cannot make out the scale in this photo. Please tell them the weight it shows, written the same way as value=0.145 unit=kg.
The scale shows value=3.75 unit=kg
